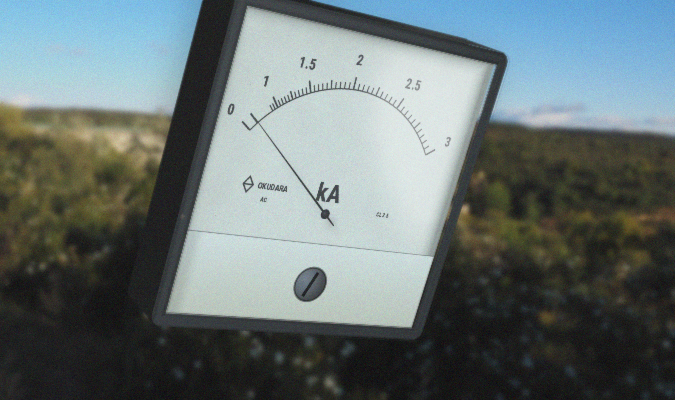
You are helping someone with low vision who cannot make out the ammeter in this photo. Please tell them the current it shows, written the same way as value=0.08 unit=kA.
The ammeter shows value=0.5 unit=kA
